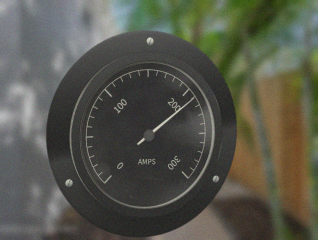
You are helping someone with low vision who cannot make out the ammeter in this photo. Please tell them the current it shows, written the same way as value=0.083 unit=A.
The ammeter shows value=210 unit=A
